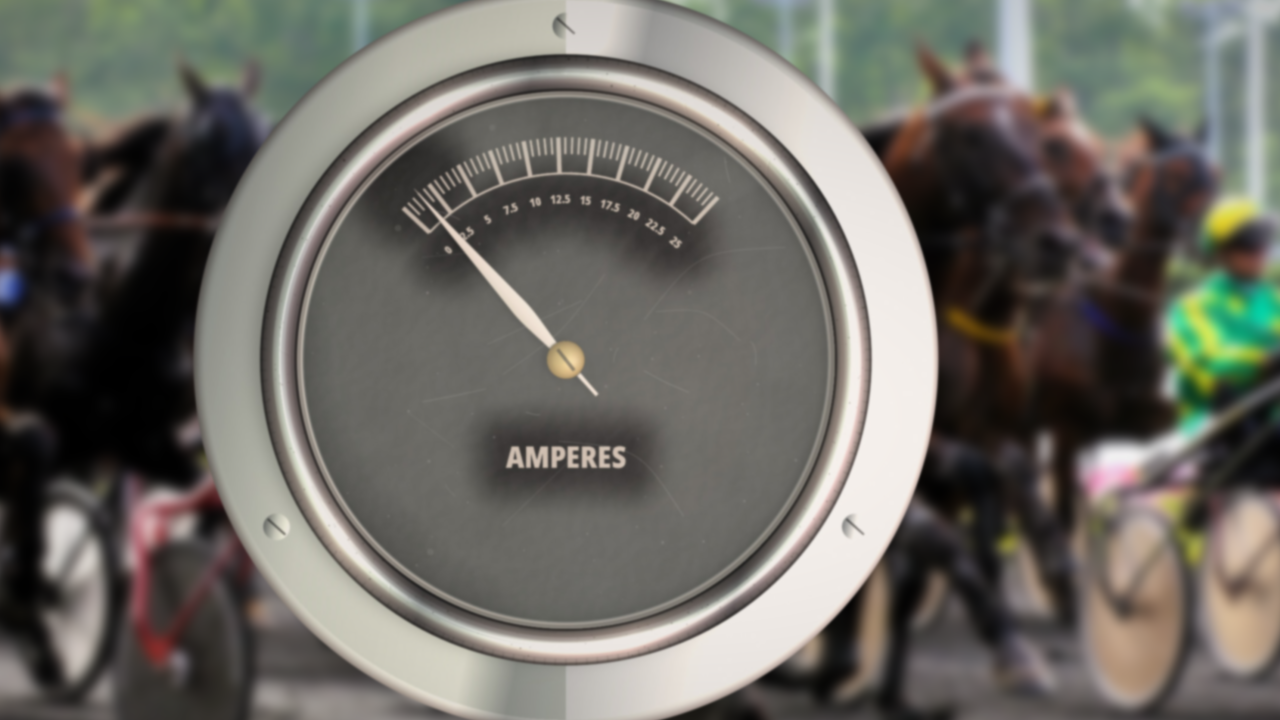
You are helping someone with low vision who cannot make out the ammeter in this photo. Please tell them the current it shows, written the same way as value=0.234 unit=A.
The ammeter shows value=1.5 unit=A
